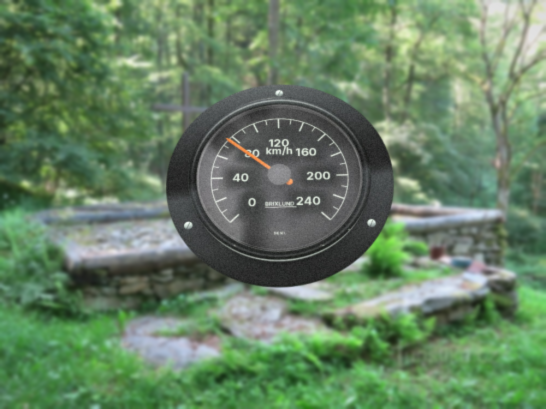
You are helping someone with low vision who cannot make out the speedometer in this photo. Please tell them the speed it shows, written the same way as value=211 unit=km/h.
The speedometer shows value=75 unit=km/h
